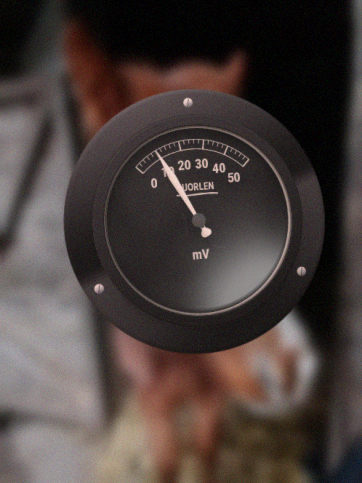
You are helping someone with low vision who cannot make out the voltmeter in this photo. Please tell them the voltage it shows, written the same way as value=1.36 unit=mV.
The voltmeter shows value=10 unit=mV
